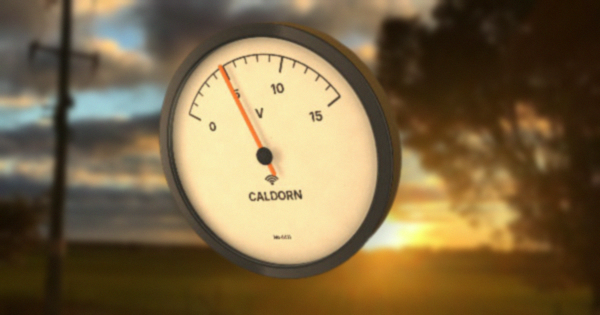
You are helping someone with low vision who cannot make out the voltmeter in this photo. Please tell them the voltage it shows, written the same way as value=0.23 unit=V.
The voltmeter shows value=5 unit=V
